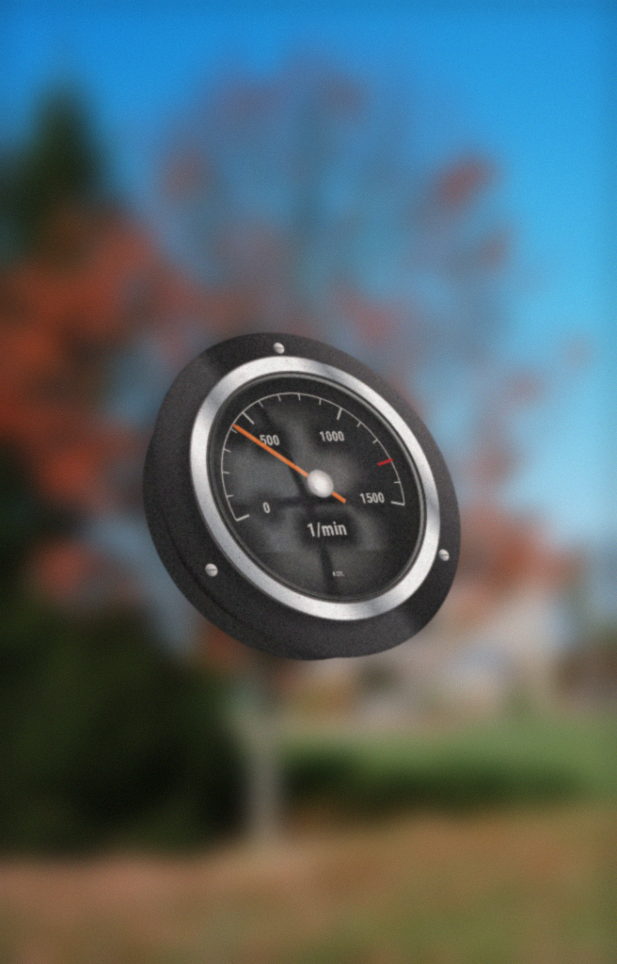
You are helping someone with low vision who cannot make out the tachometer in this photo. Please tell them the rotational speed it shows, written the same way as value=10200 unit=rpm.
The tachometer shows value=400 unit=rpm
